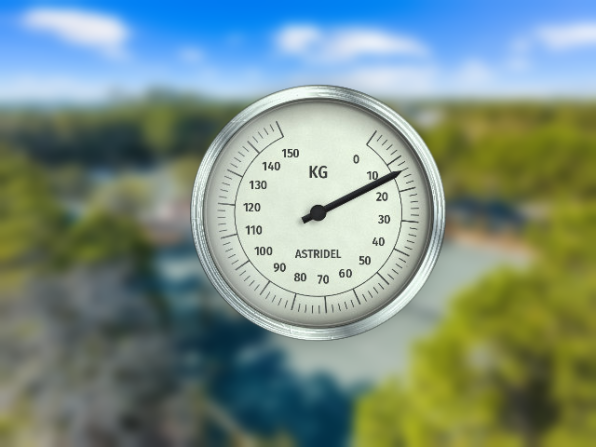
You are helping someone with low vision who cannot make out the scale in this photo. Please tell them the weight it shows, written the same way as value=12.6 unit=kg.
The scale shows value=14 unit=kg
